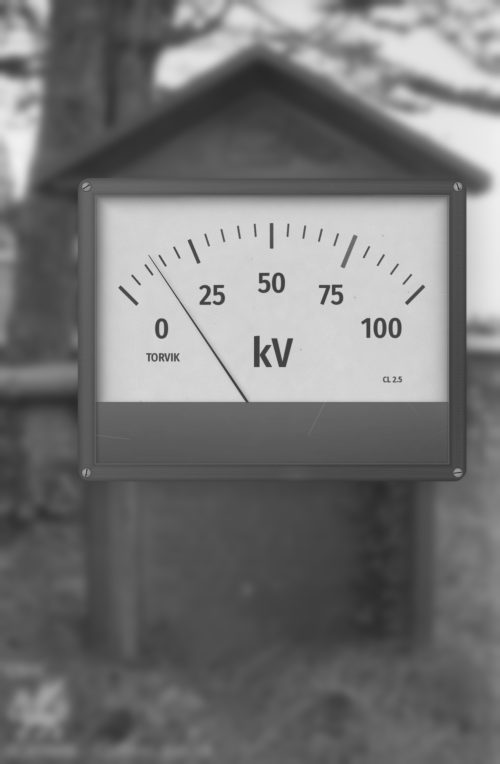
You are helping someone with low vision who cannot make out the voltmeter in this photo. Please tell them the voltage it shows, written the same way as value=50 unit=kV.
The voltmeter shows value=12.5 unit=kV
